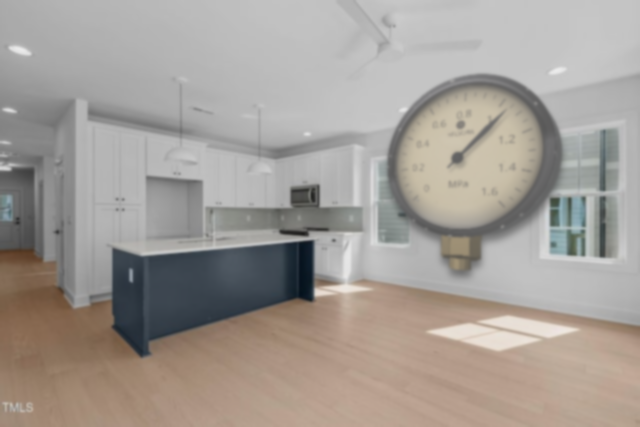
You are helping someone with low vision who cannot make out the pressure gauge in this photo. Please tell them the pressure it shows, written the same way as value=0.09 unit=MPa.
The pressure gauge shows value=1.05 unit=MPa
